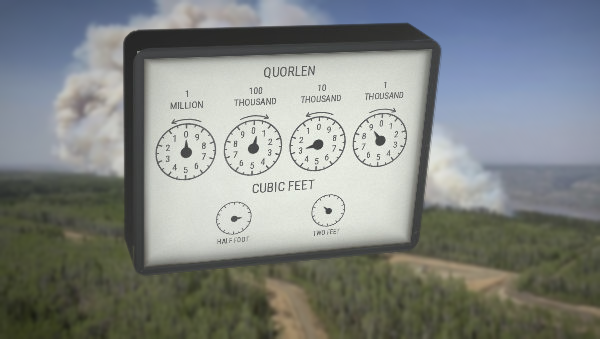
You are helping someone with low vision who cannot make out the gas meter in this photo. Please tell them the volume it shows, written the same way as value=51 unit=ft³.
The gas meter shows value=2900 unit=ft³
